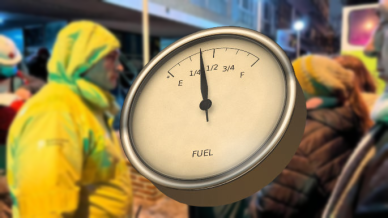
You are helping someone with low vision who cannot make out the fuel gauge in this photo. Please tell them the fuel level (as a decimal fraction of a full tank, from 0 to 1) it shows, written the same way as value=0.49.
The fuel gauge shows value=0.375
